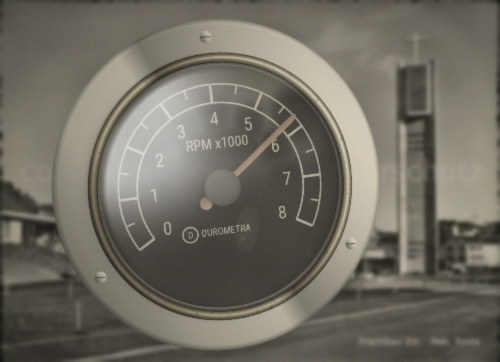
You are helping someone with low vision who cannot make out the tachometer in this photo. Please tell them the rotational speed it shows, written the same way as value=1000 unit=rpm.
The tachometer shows value=5750 unit=rpm
